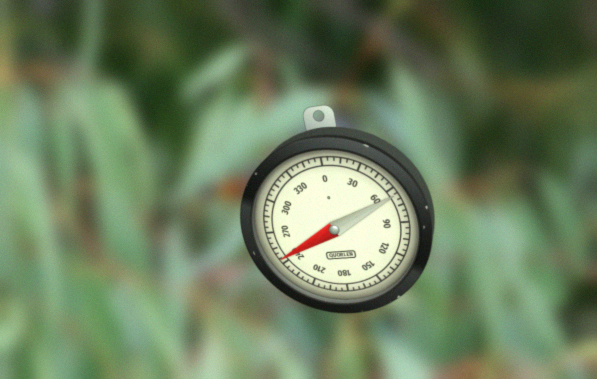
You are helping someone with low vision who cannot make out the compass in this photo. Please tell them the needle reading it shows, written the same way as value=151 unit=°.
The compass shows value=245 unit=°
